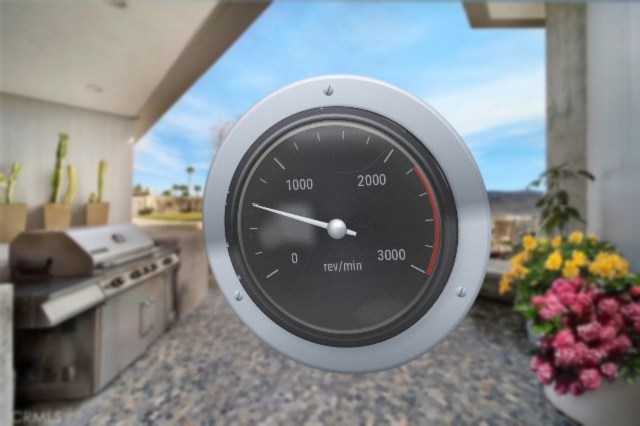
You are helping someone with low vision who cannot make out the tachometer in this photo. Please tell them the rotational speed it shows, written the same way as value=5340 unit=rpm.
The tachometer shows value=600 unit=rpm
